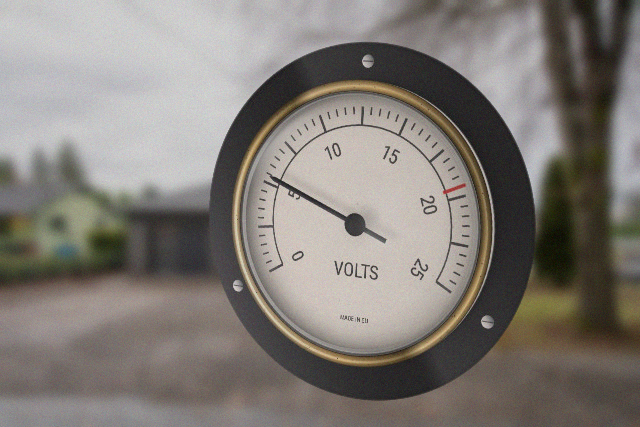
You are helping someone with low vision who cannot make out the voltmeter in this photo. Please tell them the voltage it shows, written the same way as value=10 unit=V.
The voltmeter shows value=5.5 unit=V
